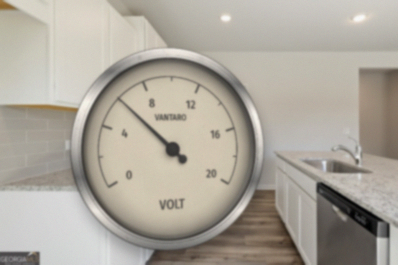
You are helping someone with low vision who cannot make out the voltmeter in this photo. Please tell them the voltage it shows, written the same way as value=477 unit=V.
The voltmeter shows value=6 unit=V
